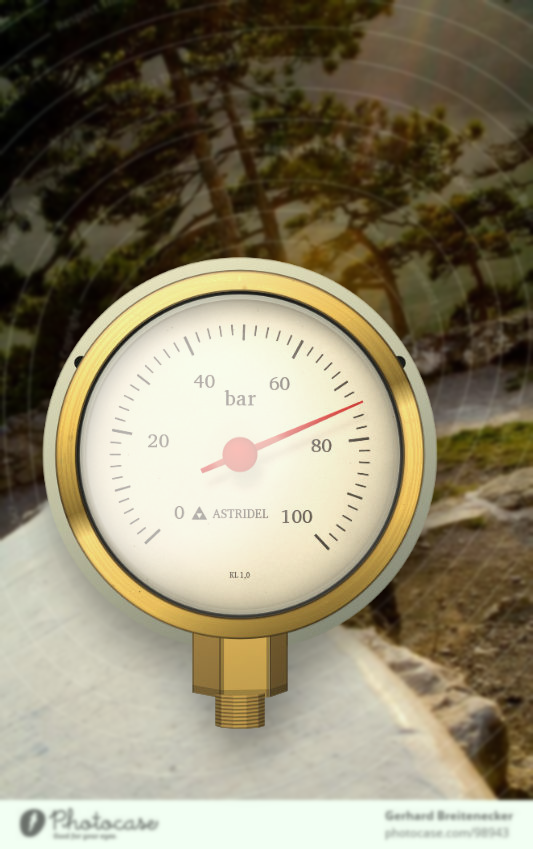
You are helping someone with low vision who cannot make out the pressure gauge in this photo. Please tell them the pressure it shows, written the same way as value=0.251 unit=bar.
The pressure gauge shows value=74 unit=bar
